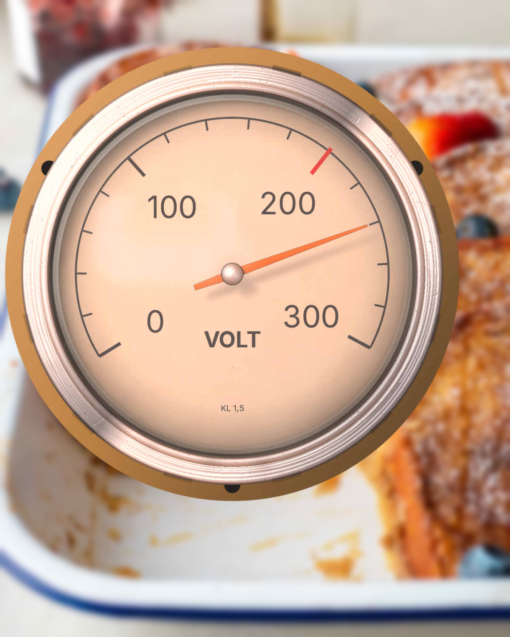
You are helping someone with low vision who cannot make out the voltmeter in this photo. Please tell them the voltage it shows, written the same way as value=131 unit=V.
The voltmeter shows value=240 unit=V
